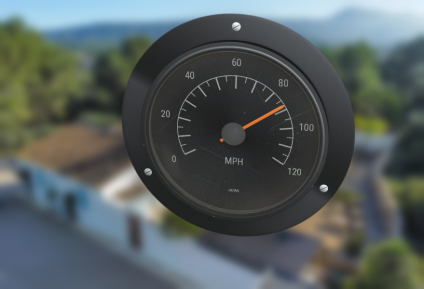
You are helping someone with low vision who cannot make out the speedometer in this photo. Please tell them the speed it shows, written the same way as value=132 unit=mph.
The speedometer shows value=87.5 unit=mph
